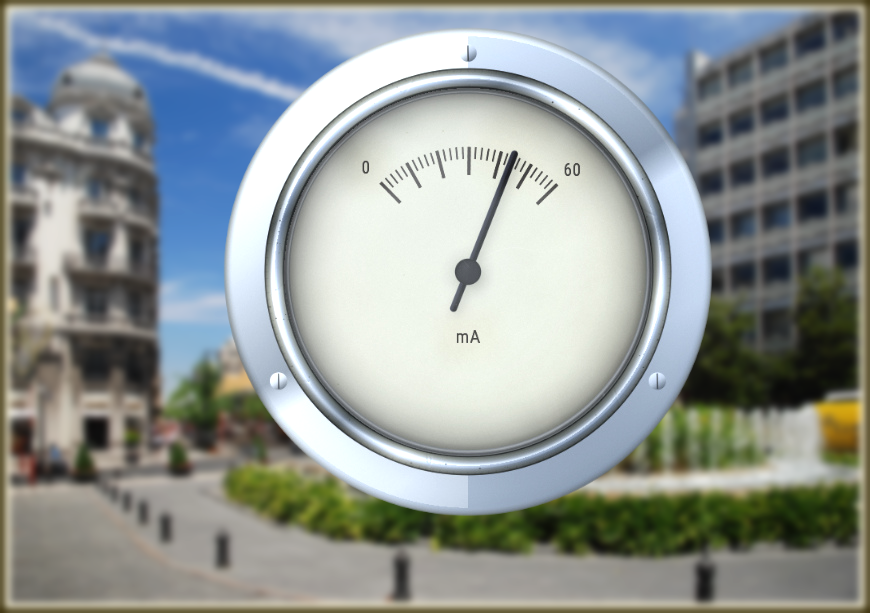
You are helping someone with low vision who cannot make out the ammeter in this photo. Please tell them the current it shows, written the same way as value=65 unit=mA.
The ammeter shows value=44 unit=mA
